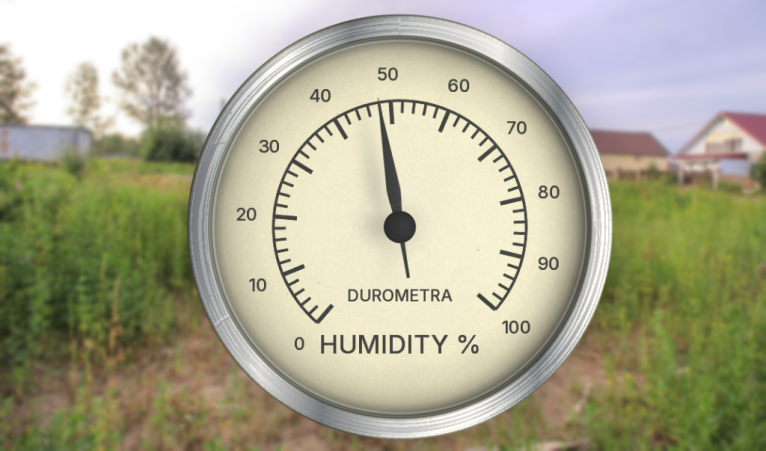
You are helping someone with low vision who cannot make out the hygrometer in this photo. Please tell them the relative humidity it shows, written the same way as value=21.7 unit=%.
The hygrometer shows value=48 unit=%
